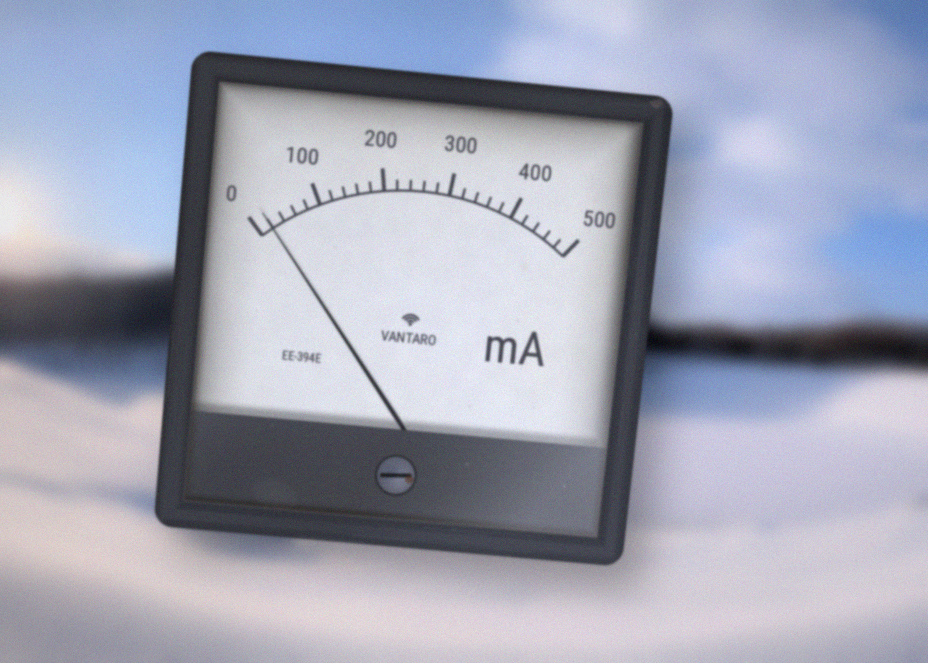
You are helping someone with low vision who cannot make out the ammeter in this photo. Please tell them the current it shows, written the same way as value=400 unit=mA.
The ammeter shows value=20 unit=mA
